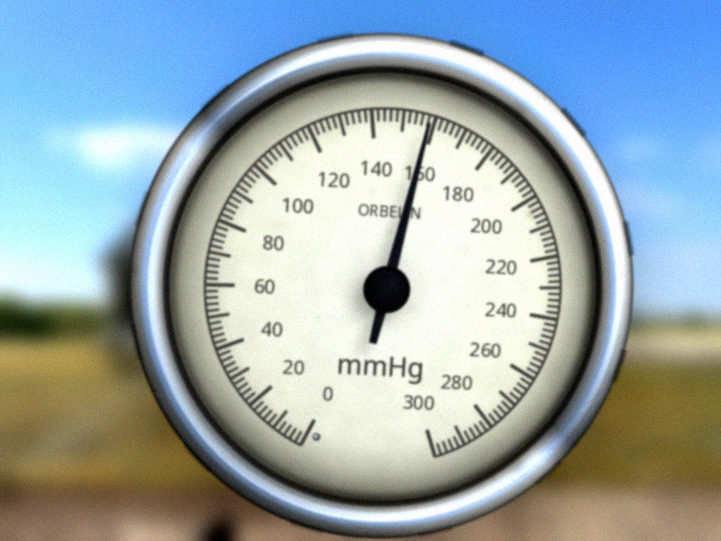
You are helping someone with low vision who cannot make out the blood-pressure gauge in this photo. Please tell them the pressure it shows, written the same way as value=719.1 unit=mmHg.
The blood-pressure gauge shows value=158 unit=mmHg
